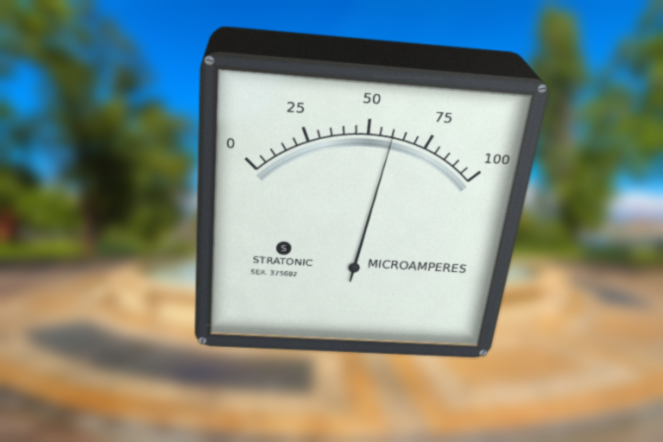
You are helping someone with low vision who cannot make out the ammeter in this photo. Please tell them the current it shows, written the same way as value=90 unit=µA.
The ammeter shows value=60 unit=µA
